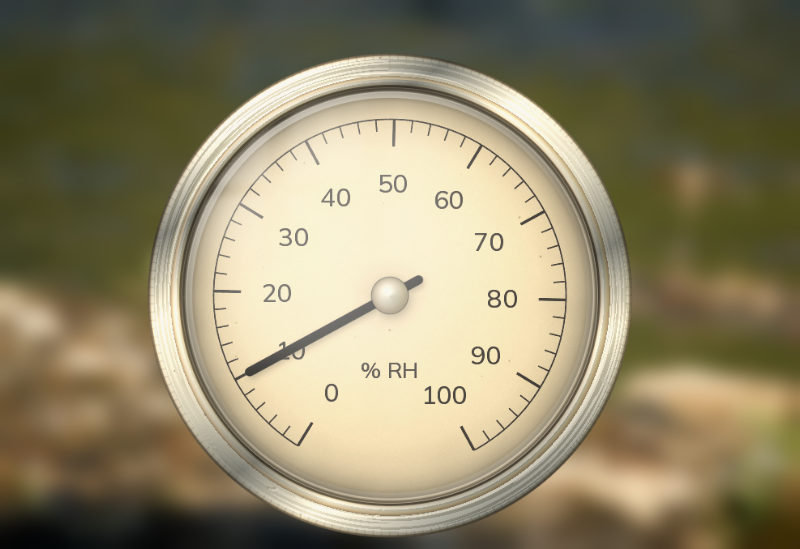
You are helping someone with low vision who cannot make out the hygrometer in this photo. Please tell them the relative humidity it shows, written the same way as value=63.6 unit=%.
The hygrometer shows value=10 unit=%
